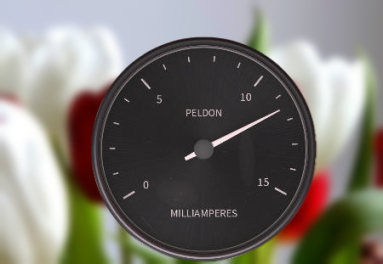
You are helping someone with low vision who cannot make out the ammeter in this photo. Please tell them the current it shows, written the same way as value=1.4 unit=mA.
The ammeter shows value=11.5 unit=mA
